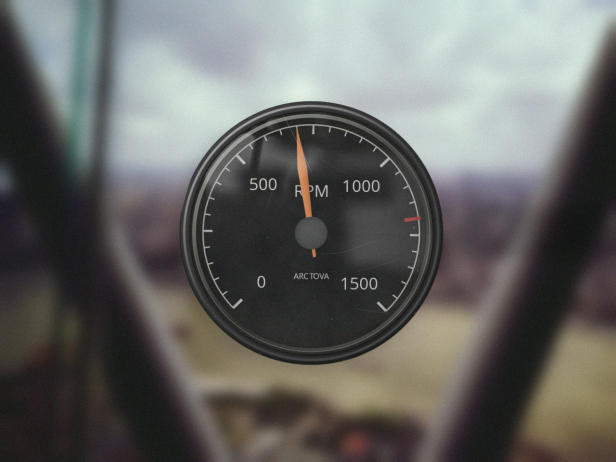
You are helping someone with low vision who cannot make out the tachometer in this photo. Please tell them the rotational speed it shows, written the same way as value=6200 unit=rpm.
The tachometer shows value=700 unit=rpm
